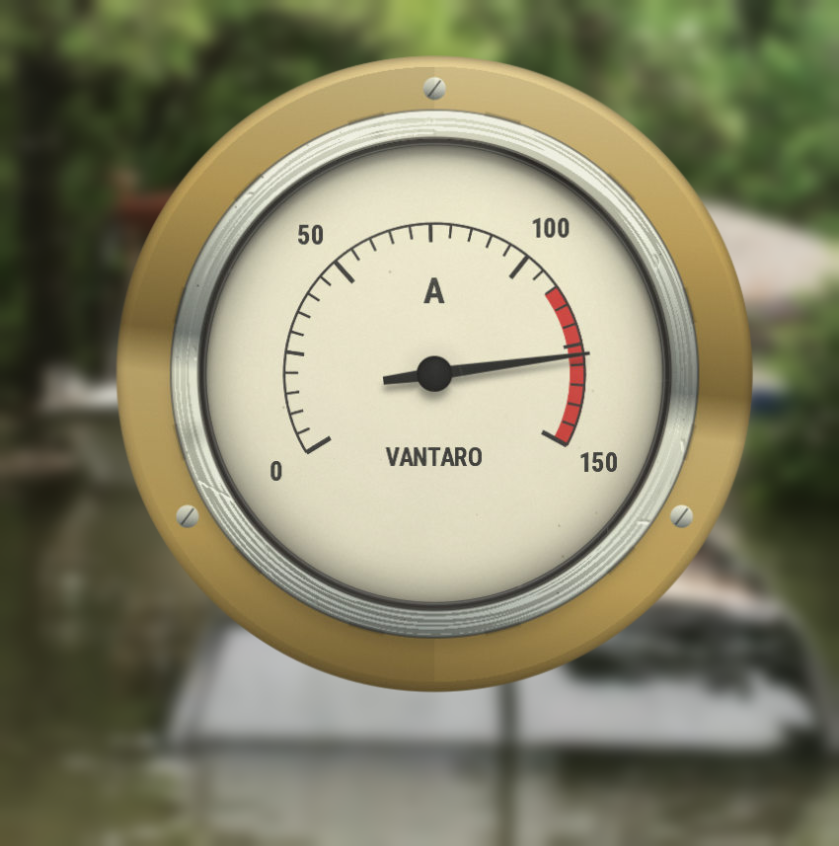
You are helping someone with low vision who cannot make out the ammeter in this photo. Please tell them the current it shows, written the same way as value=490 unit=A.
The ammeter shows value=127.5 unit=A
